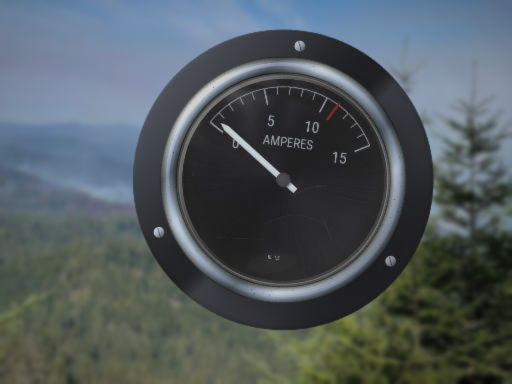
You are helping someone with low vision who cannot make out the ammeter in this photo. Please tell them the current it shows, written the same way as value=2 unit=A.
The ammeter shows value=0.5 unit=A
